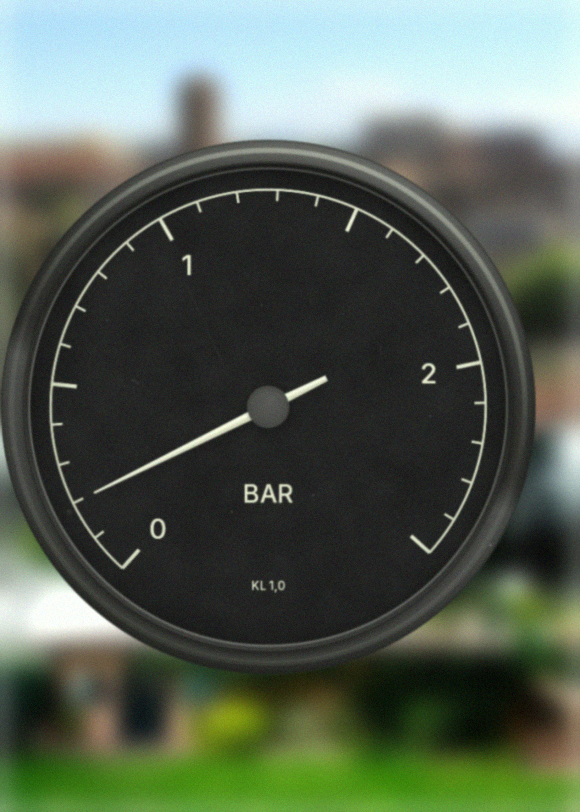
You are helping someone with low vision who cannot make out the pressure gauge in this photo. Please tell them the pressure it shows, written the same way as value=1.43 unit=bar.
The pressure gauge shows value=0.2 unit=bar
